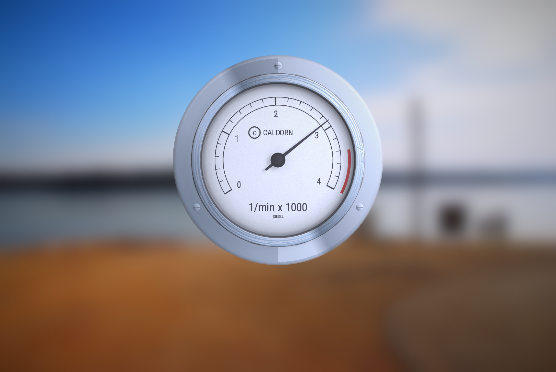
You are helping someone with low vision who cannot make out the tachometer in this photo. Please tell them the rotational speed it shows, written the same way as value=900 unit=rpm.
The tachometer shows value=2900 unit=rpm
